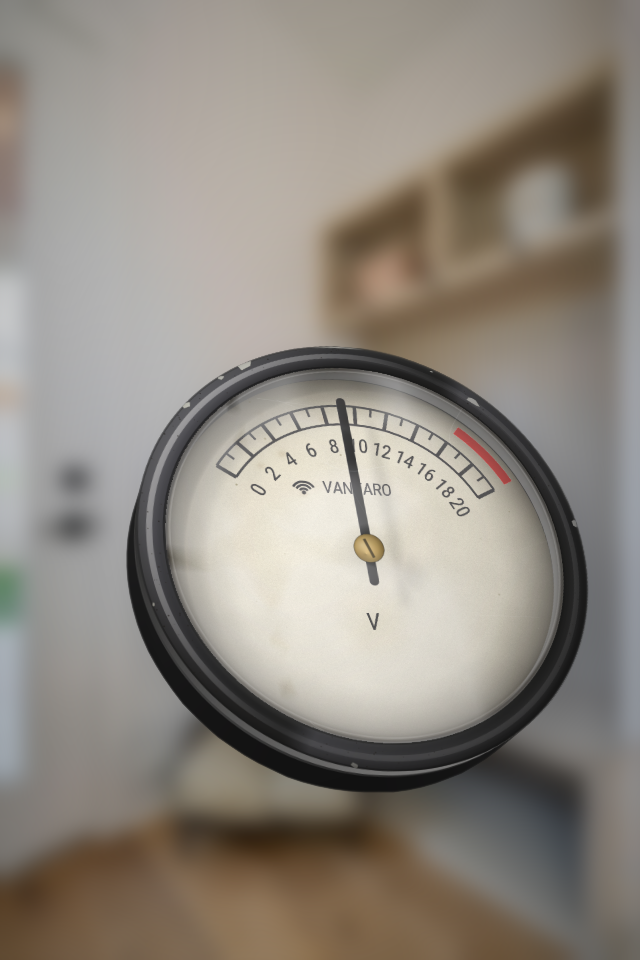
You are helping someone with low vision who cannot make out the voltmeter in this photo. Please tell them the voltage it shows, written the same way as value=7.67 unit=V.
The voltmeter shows value=9 unit=V
